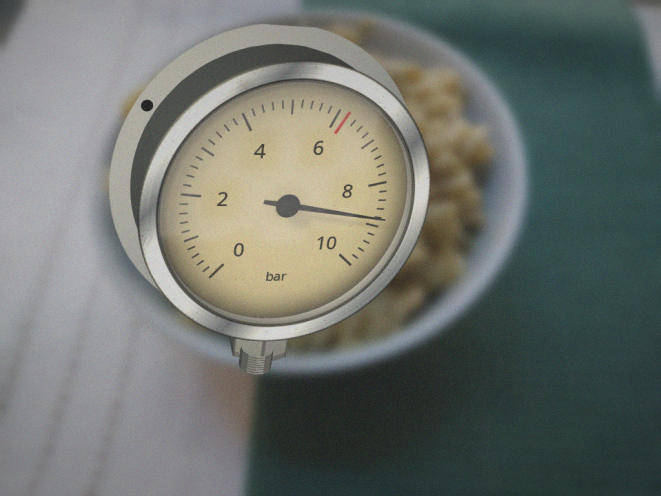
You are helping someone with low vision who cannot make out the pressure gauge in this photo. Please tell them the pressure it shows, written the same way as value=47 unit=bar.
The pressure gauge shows value=8.8 unit=bar
